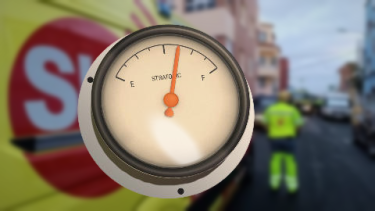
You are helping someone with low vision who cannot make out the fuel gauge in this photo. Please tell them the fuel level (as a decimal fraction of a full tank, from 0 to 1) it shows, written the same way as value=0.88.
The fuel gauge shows value=0.625
